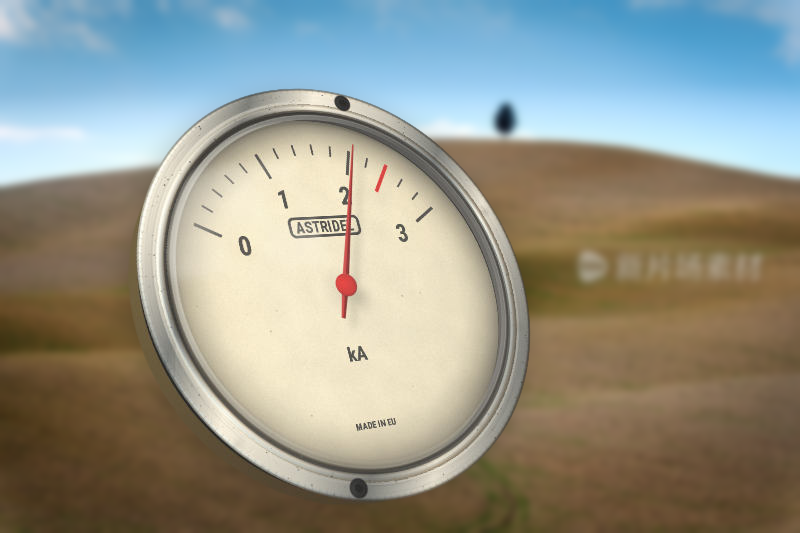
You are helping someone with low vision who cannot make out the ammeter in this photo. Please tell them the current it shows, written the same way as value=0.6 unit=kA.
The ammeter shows value=2 unit=kA
